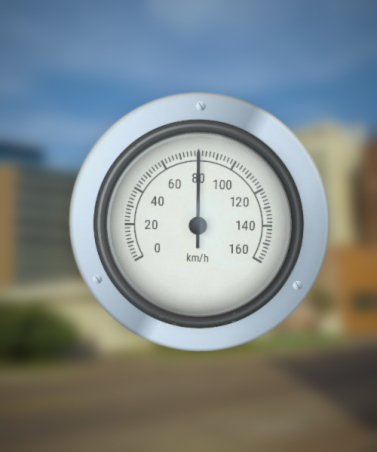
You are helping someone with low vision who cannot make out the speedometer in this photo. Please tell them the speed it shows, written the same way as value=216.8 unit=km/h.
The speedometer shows value=80 unit=km/h
